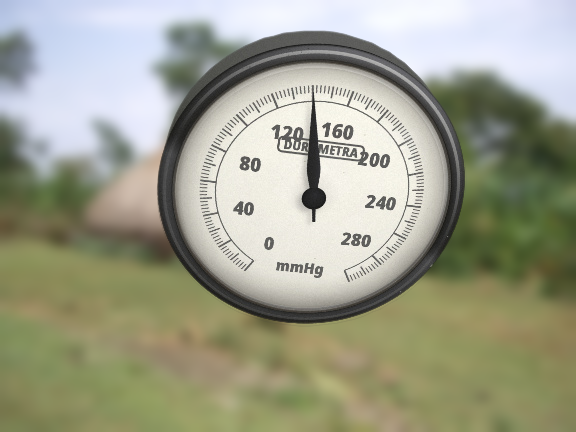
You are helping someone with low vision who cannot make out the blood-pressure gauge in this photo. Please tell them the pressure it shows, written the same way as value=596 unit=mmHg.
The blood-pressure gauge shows value=140 unit=mmHg
